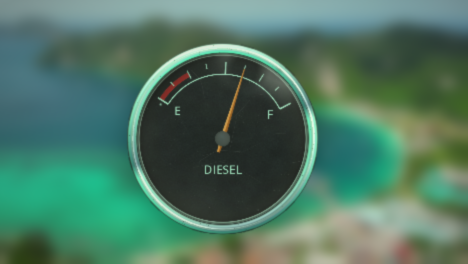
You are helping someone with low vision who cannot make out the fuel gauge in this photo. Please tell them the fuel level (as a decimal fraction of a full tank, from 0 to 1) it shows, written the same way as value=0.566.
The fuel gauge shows value=0.625
